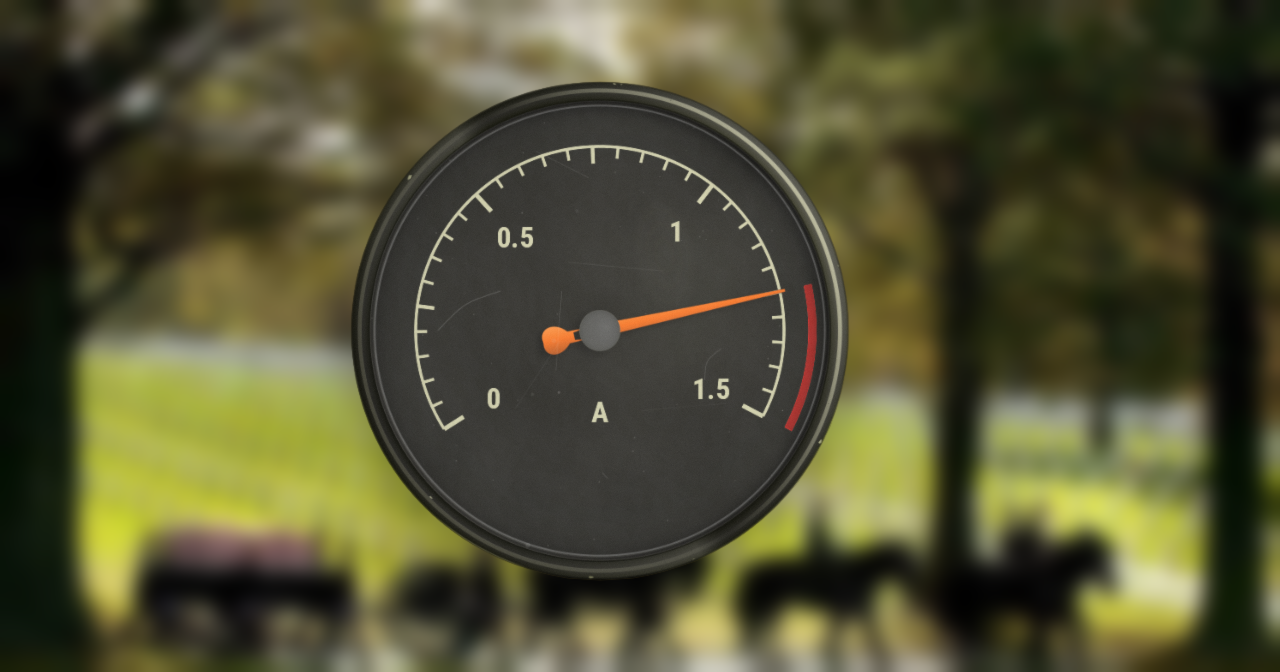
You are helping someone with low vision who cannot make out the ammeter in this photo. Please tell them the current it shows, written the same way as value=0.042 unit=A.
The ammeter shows value=1.25 unit=A
